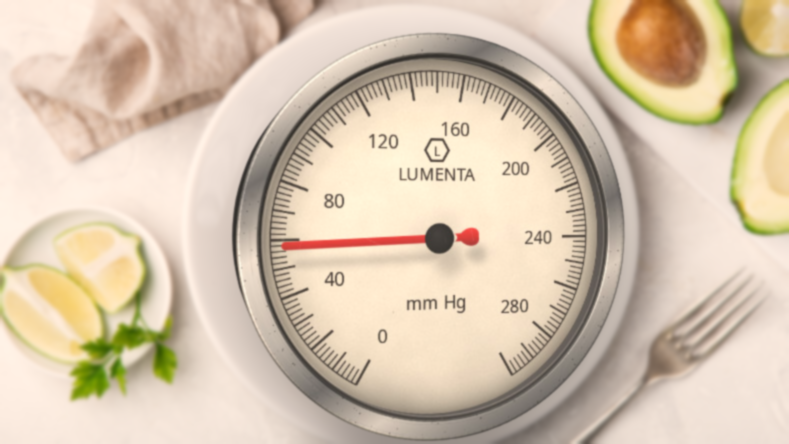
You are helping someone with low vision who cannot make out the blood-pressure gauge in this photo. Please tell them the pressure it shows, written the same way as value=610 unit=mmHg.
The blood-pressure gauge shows value=58 unit=mmHg
